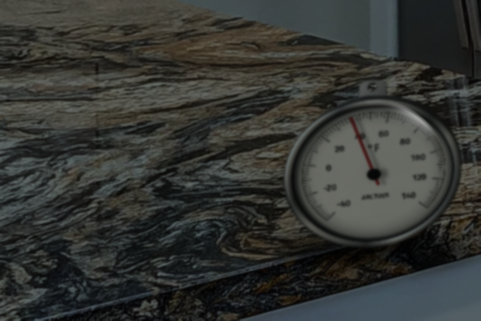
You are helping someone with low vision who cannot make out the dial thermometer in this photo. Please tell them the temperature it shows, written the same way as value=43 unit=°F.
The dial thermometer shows value=40 unit=°F
